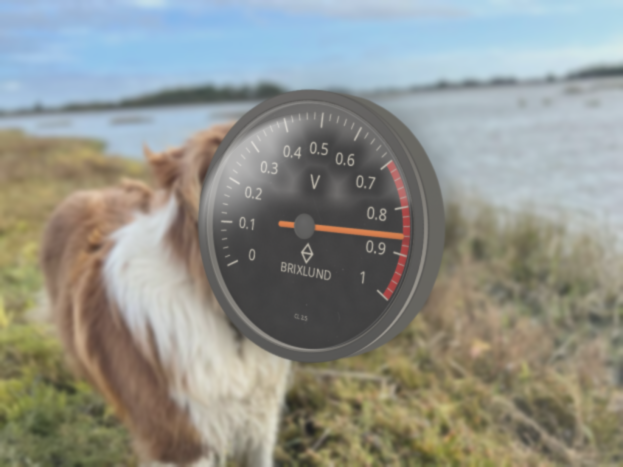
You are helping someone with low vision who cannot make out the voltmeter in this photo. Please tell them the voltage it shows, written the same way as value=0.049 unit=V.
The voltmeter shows value=0.86 unit=V
